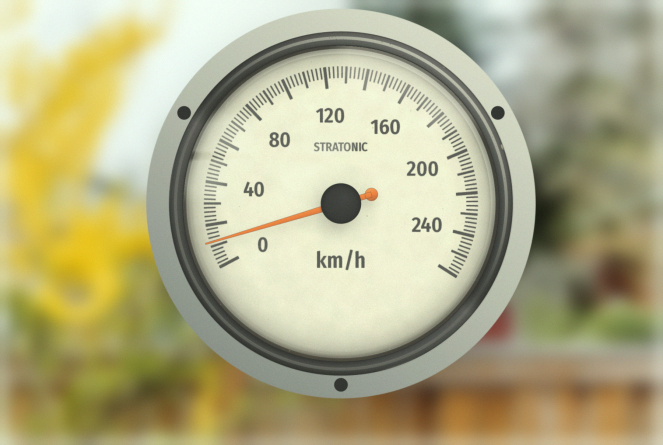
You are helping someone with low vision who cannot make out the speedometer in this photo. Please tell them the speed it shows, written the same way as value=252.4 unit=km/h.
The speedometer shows value=12 unit=km/h
